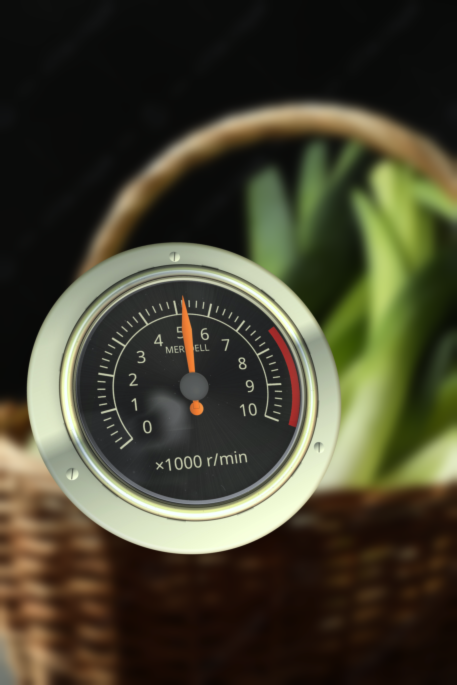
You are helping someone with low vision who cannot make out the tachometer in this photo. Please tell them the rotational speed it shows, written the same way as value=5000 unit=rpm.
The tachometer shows value=5200 unit=rpm
